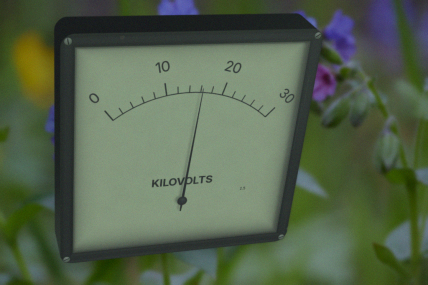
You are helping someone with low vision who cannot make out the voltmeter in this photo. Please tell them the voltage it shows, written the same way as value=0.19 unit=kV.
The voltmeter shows value=16 unit=kV
